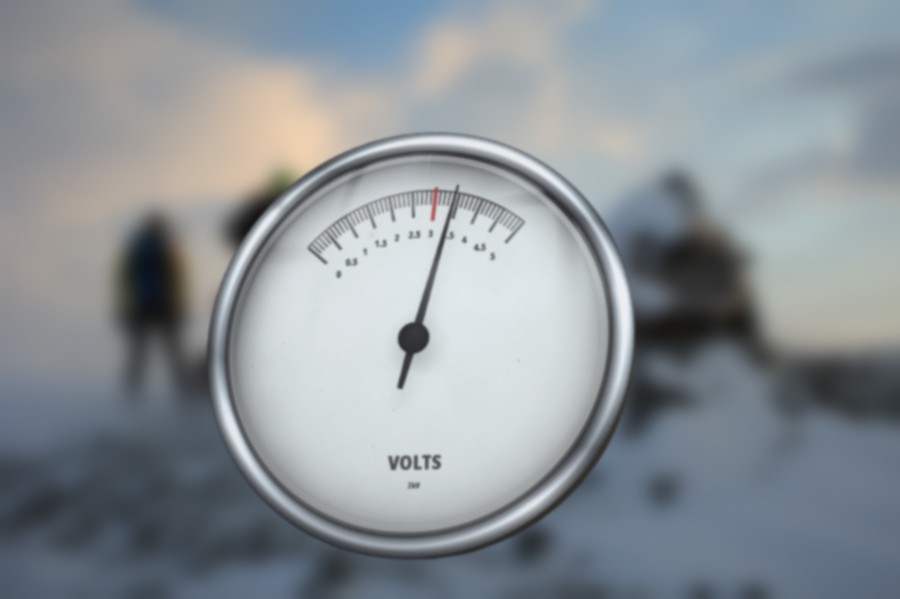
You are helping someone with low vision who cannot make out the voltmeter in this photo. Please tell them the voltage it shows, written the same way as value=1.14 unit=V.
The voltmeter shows value=3.5 unit=V
